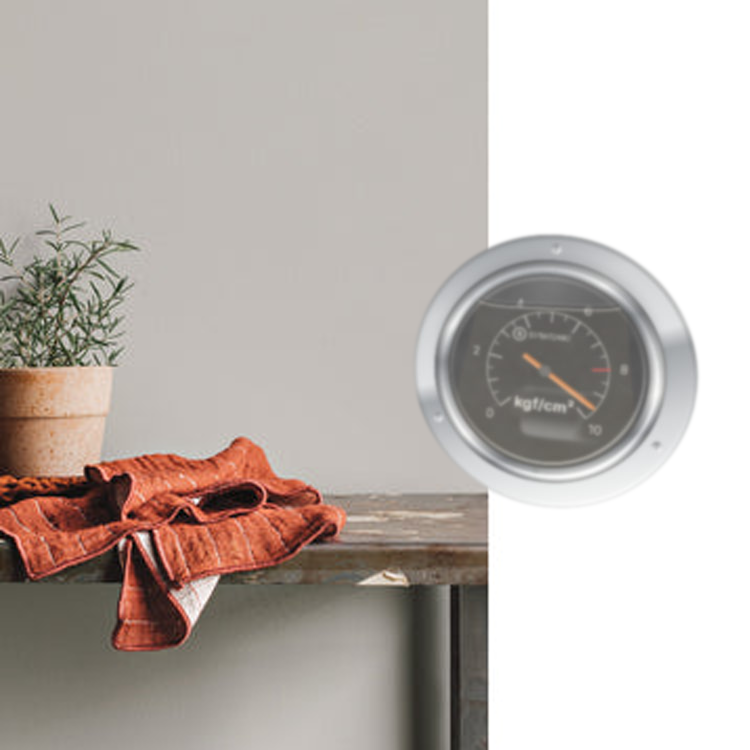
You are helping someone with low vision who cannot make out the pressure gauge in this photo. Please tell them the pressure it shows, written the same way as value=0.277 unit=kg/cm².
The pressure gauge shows value=9.5 unit=kg/cm²
